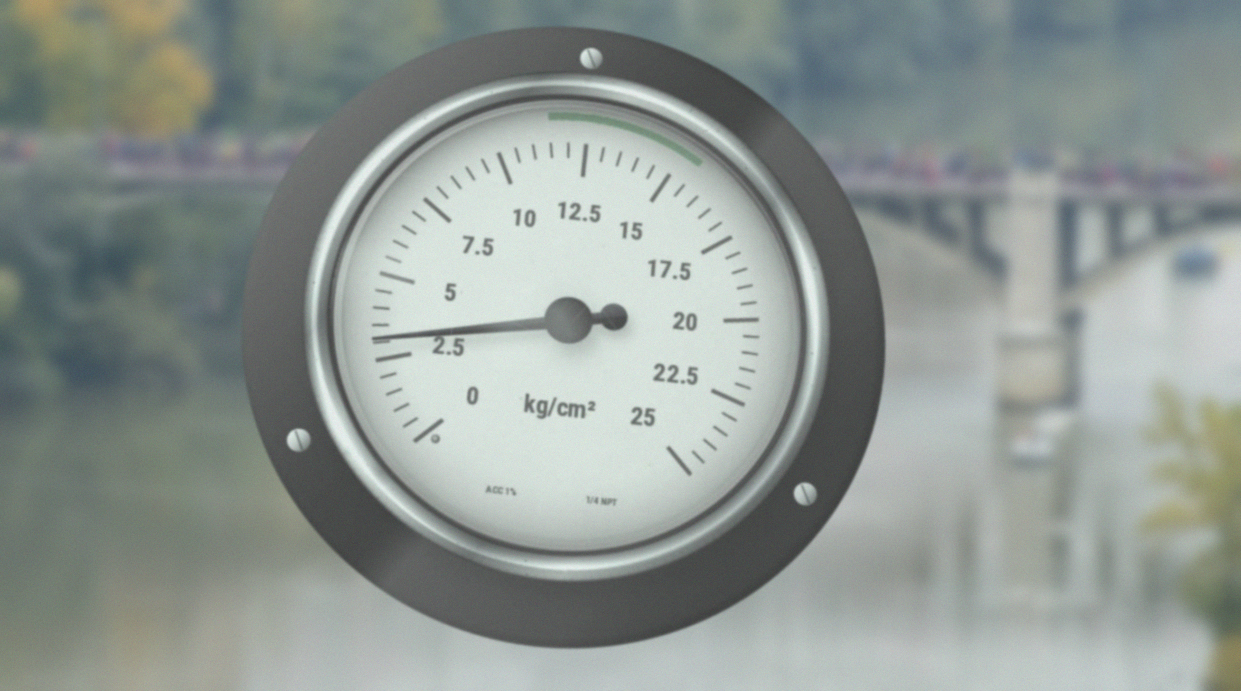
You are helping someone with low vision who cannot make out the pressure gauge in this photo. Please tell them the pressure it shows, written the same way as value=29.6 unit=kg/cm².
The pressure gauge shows value=3 unit=kg/cm²
